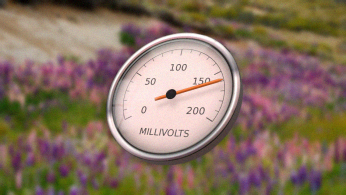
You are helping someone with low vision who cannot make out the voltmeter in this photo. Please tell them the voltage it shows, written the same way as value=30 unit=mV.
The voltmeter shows value=160 unit=mV
